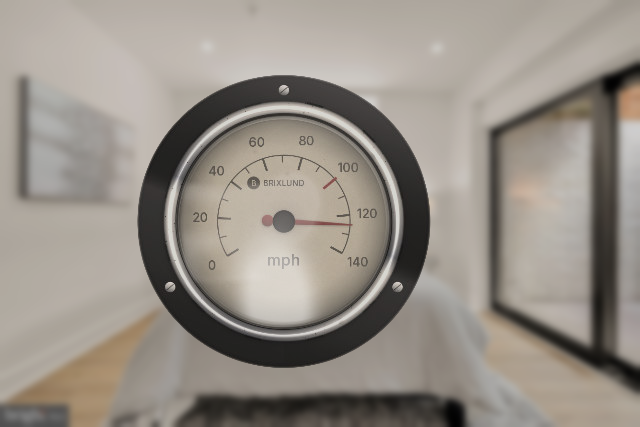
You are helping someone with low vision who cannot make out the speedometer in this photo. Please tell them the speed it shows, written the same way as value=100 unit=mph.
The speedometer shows value=125 unit=mph
